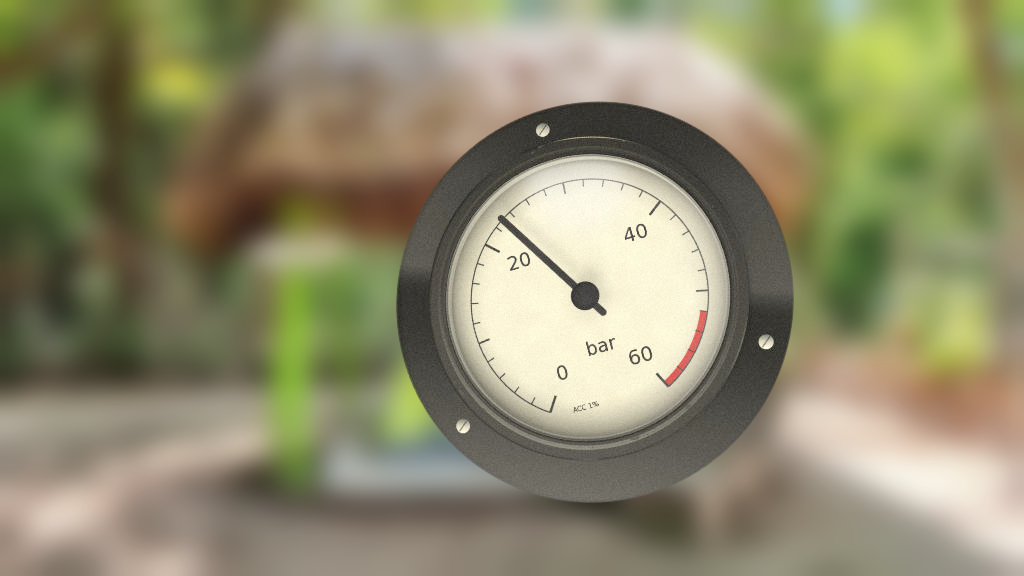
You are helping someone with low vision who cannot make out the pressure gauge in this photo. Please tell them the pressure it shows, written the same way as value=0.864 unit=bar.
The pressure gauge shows value=23 unit=bar
